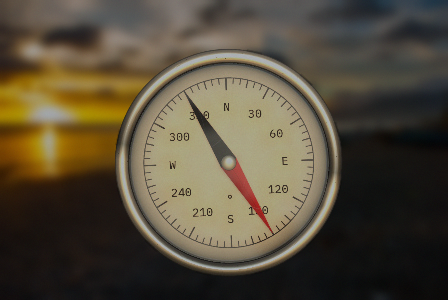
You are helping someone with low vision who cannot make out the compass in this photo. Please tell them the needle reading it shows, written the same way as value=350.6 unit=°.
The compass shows value=150 unit=°
